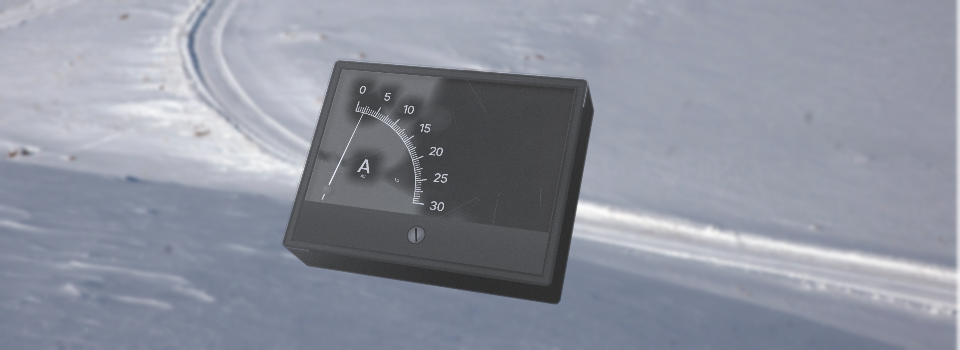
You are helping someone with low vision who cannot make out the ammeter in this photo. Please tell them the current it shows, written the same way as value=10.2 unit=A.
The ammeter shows value=2.5 unit=A
